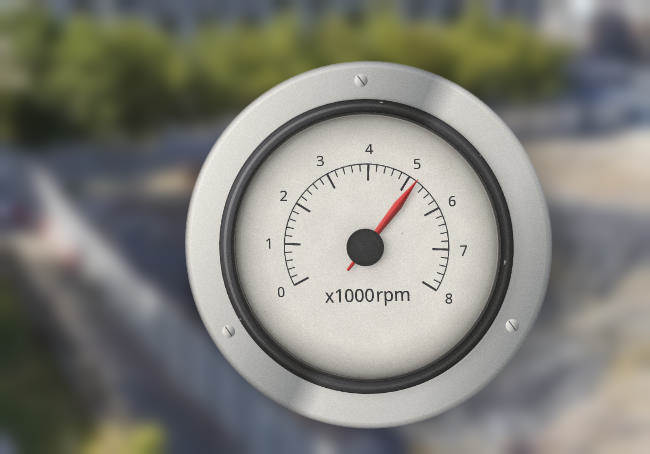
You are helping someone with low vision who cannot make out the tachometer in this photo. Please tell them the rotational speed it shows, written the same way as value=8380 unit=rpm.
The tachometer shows value=5200 unit=rpm
